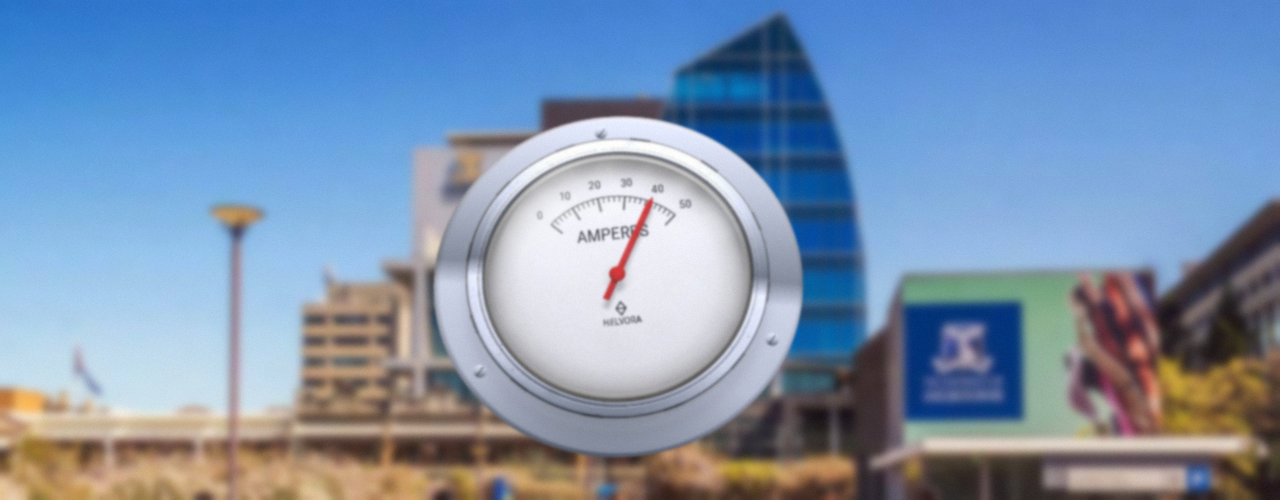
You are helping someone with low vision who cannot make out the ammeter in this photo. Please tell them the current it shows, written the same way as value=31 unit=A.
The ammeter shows value=40 unit=A
